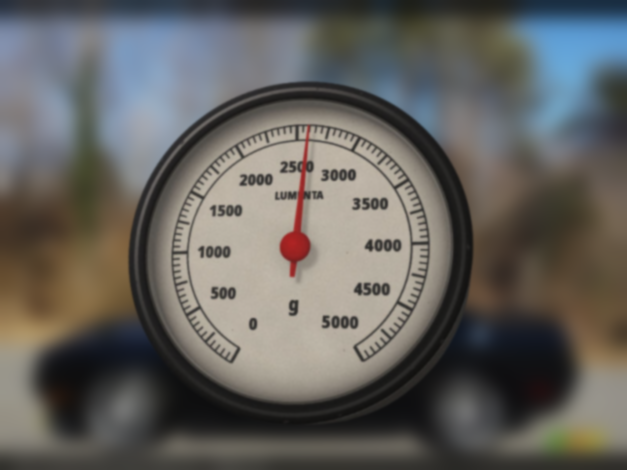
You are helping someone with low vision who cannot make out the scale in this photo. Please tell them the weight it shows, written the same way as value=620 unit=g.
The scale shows value=2600 unit=g
